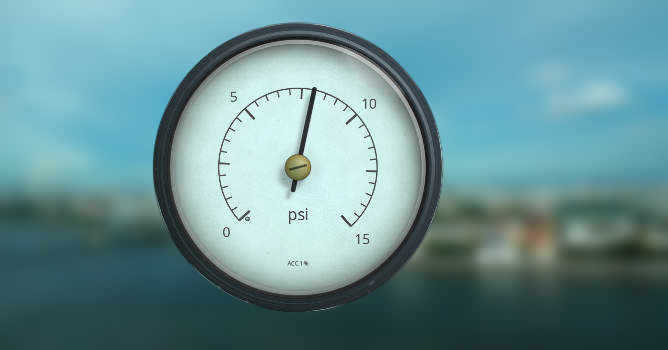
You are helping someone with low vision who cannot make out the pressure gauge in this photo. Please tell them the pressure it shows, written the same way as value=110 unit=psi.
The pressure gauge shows value=8 unit=psi
